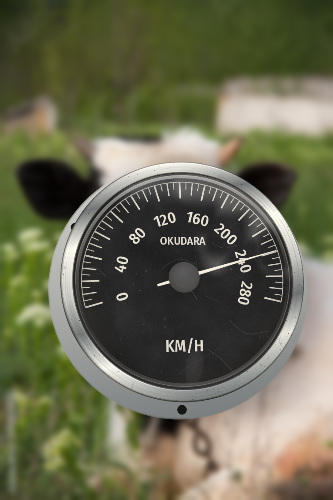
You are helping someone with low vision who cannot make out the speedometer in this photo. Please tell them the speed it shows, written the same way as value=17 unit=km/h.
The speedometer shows value=240 unit=km/h
